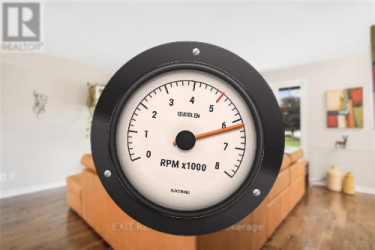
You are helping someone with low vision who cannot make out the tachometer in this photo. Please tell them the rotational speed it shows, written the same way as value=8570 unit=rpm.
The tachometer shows value=6200 unit=rpm
